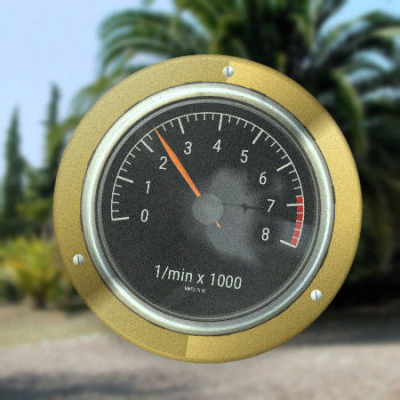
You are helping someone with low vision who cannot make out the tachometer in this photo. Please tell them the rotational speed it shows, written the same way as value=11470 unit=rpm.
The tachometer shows value=2400 unit=rpm
